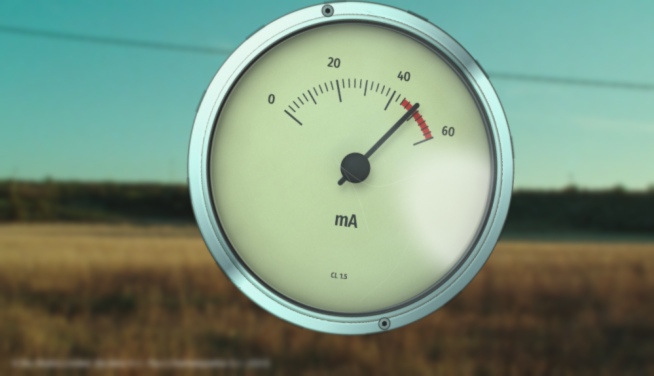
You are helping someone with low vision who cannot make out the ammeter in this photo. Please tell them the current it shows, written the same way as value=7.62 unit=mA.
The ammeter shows value=48 unit=mA
